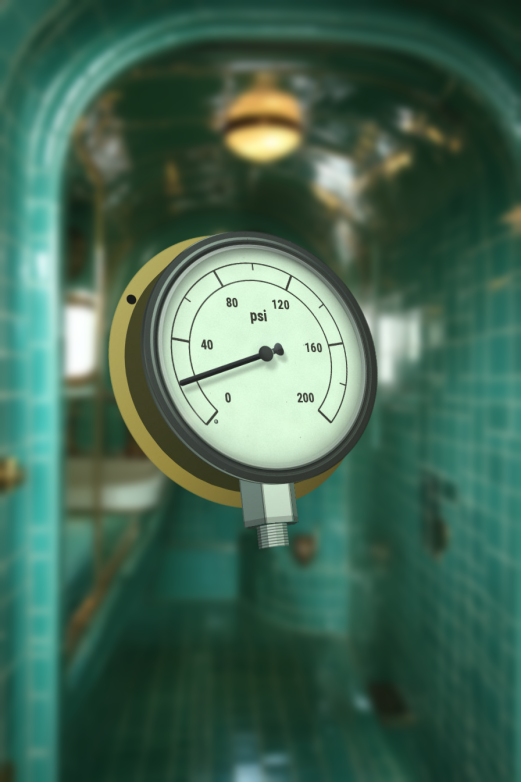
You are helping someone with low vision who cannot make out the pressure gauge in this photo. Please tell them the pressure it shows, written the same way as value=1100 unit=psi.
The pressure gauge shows value=20 unit=psi
